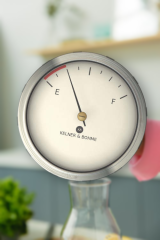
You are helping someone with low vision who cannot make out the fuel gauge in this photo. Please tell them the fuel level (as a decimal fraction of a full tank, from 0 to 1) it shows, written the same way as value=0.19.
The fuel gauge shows value=0.25
